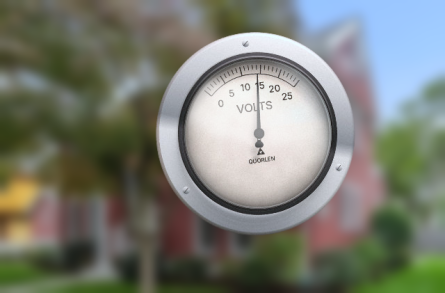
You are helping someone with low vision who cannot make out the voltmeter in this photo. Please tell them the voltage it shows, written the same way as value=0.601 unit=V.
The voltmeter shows value=14 unit=V
